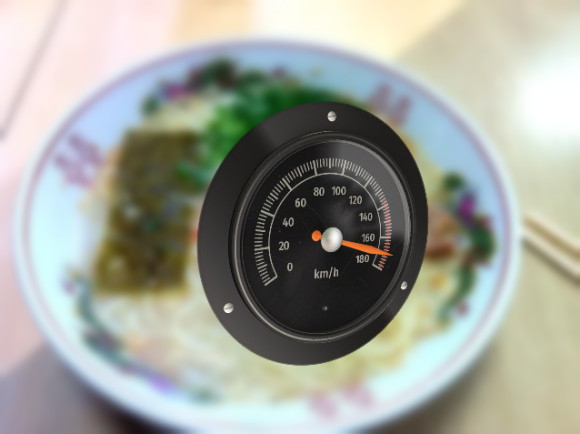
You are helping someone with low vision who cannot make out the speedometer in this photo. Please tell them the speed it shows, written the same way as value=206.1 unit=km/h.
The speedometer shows value=170 unit=km/h
